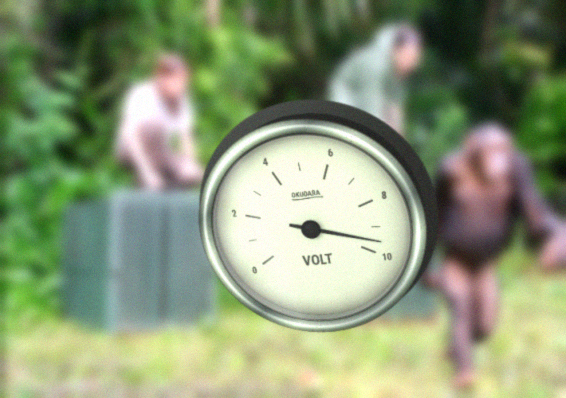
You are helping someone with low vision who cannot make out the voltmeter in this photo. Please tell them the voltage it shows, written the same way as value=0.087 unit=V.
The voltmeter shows value=9.5 unit=V
